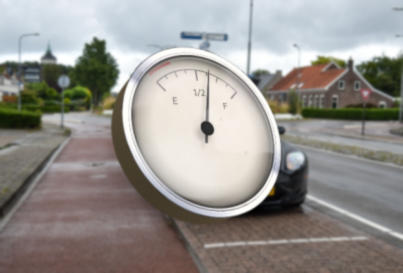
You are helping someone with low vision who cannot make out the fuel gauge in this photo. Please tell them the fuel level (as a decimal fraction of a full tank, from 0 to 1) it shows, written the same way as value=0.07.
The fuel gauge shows value=0.625
